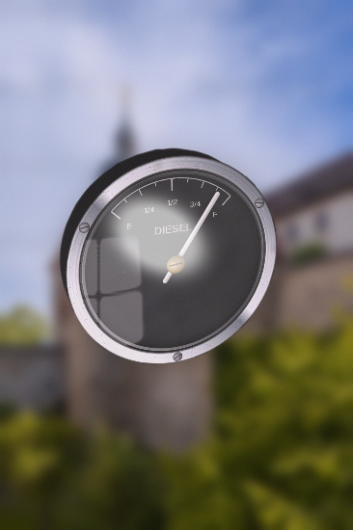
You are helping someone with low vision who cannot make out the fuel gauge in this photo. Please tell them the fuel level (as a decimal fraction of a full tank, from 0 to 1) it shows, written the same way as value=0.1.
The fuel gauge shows value=0.875
